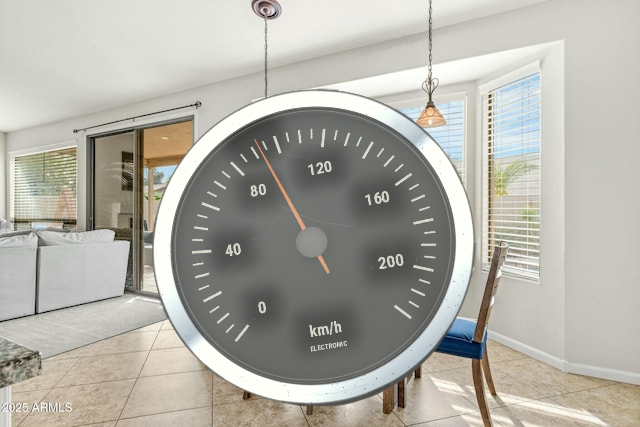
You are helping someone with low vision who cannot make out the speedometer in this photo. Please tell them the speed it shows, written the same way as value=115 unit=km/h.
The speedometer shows value=92.5 unit=km/h
